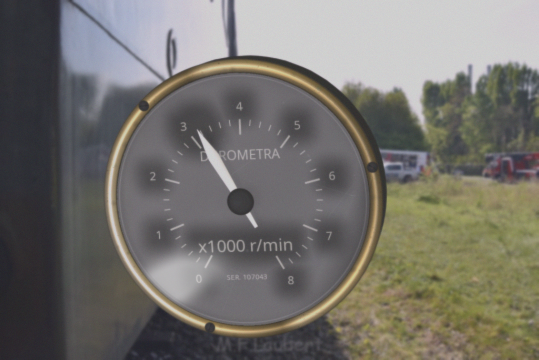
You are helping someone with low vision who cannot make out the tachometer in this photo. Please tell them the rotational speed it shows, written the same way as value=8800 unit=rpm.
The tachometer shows value=3200 unit=rpm
